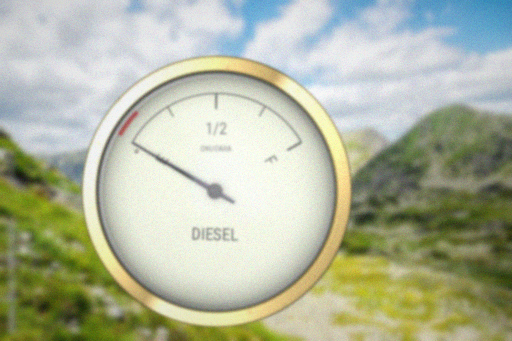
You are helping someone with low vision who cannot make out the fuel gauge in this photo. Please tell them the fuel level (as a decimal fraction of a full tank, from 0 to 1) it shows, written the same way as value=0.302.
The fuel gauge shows value=0
